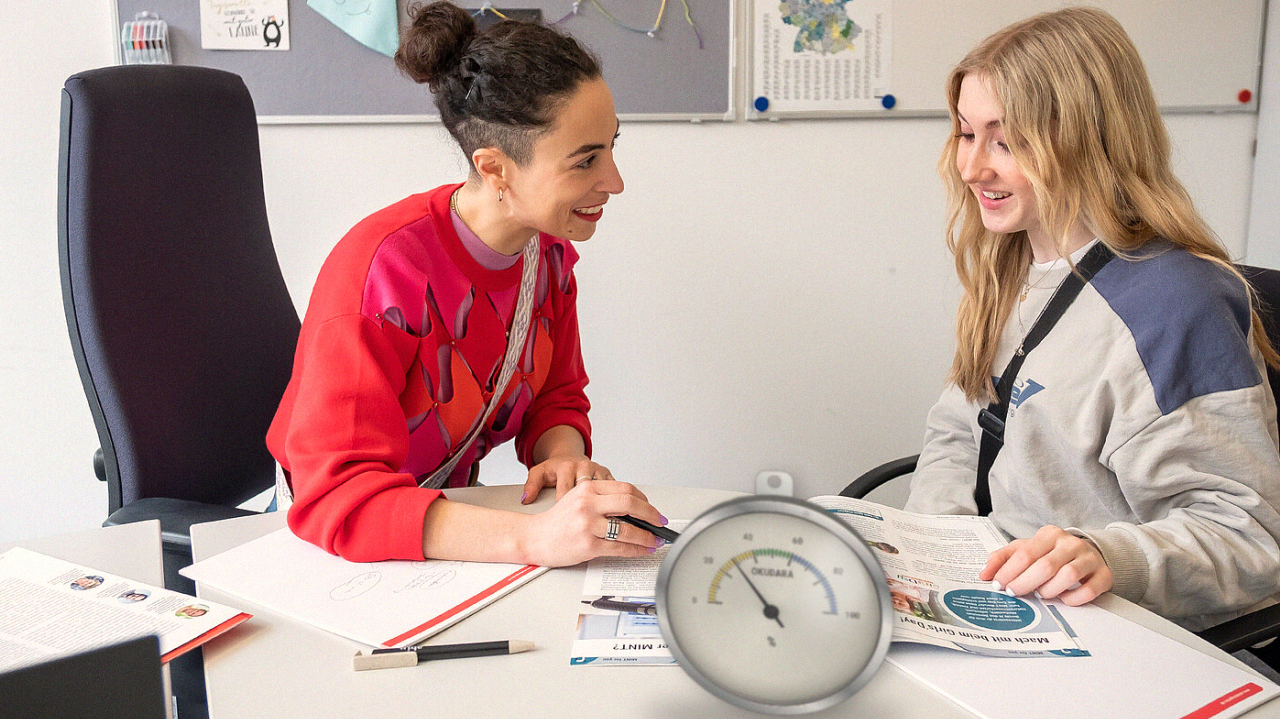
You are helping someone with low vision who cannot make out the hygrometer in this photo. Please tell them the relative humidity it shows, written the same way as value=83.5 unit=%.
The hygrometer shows value=30 unit=%
